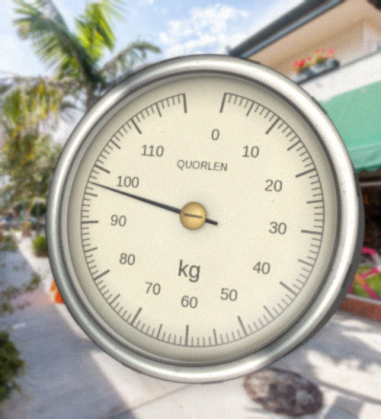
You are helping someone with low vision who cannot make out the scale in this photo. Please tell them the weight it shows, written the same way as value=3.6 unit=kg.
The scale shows value=97 unit=kg
